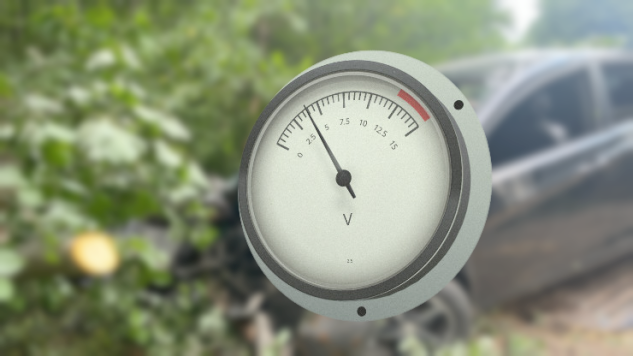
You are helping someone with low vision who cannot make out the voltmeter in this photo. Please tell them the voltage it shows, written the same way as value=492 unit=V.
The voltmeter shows value=4 unit=V
